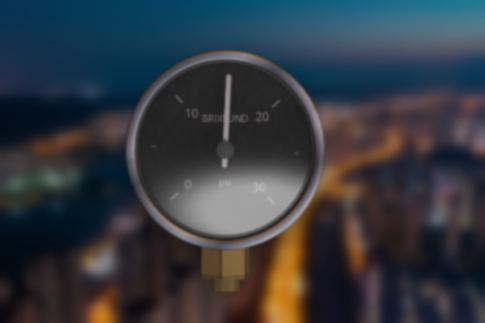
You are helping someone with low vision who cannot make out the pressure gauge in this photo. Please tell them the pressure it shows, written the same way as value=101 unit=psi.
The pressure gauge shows value=15 unit=psi
